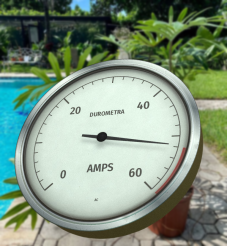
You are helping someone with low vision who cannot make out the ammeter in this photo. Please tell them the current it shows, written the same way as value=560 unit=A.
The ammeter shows value=52 unit=A
